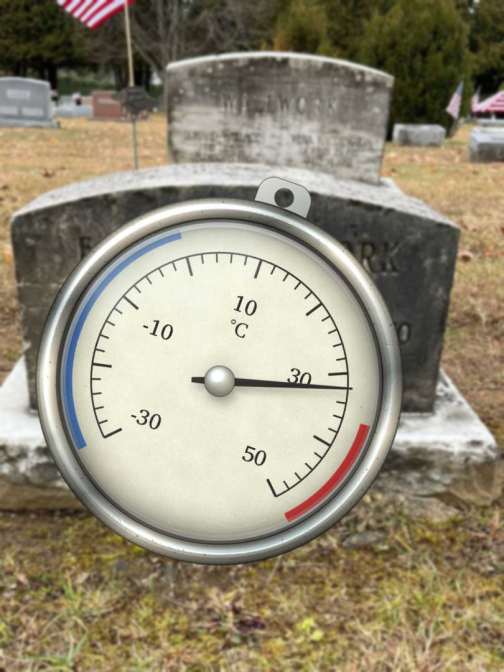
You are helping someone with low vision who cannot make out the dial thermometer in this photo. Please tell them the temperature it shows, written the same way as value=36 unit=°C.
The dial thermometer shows value=32 unit=°C
